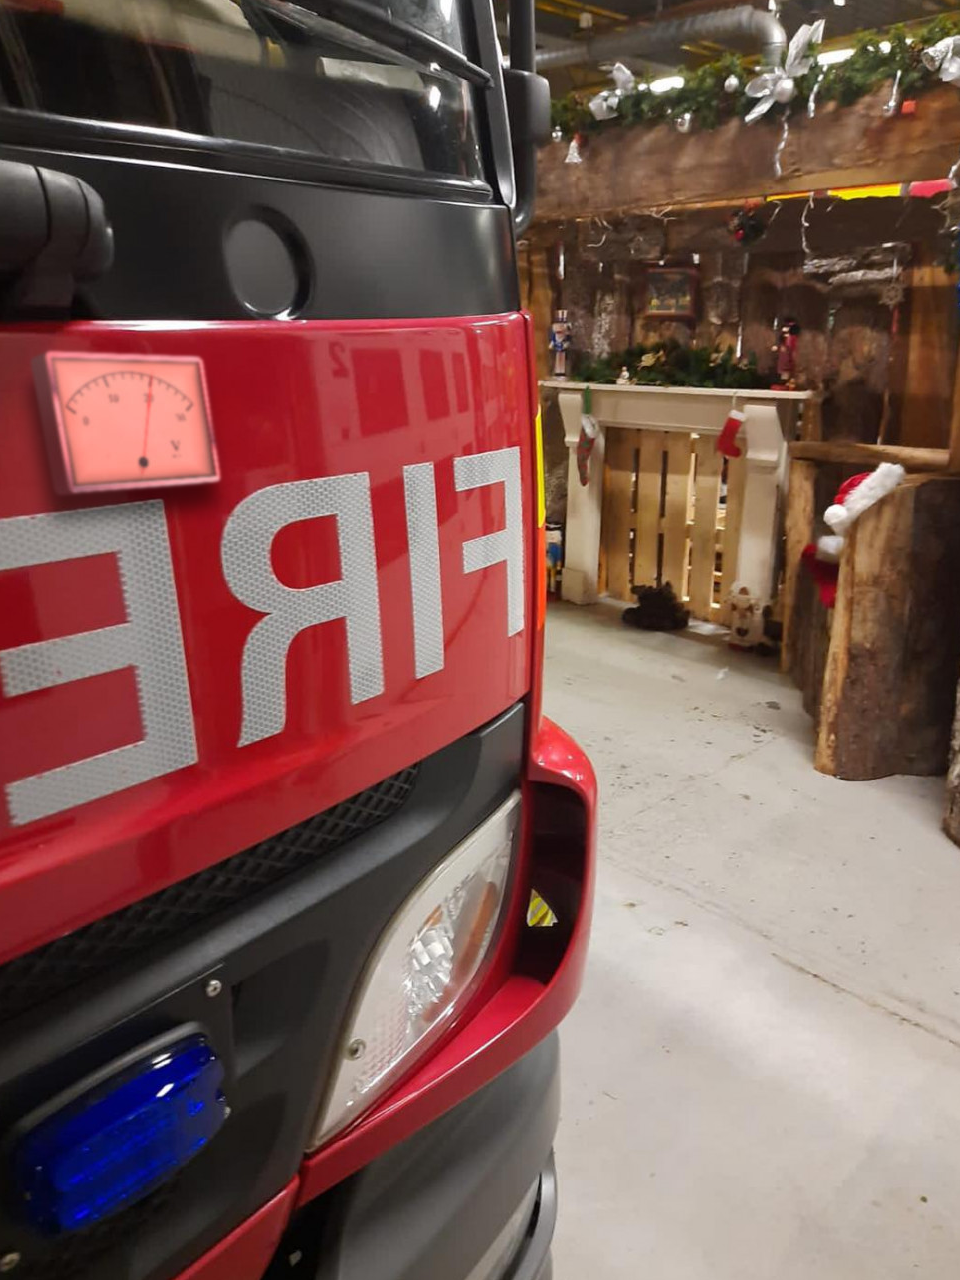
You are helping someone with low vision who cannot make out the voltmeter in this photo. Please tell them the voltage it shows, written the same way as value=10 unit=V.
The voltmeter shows value=20 unit=V
